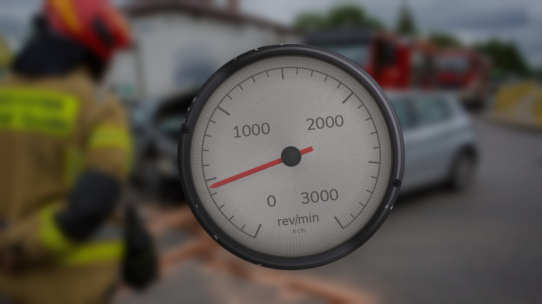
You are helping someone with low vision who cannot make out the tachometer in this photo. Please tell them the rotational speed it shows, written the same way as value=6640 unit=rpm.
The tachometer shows value=450 unit=rpm
